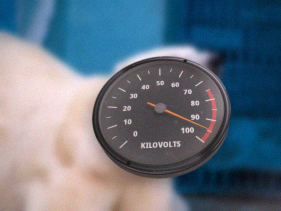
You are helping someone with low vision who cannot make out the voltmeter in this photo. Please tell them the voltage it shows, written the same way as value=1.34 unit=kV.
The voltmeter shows value=95 unit=kV
